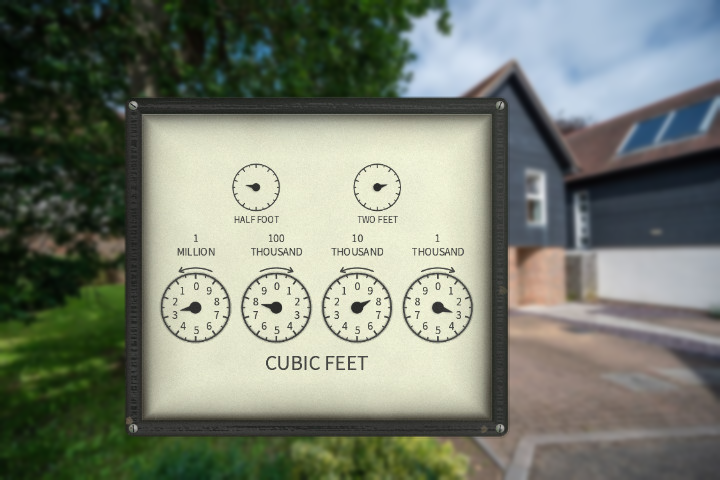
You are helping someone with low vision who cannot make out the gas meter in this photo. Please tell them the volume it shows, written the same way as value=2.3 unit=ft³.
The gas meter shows value=278300 unit=ft³
